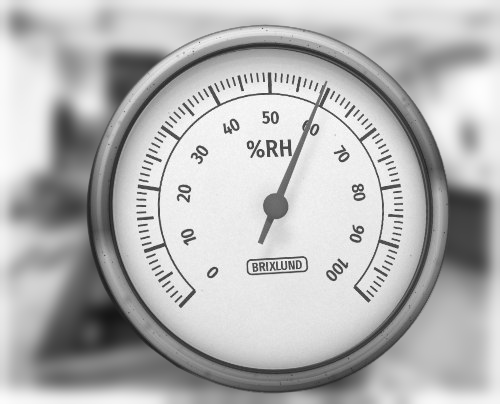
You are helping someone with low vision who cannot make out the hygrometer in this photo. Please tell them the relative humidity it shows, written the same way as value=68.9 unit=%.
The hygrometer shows value=59 unit=%
